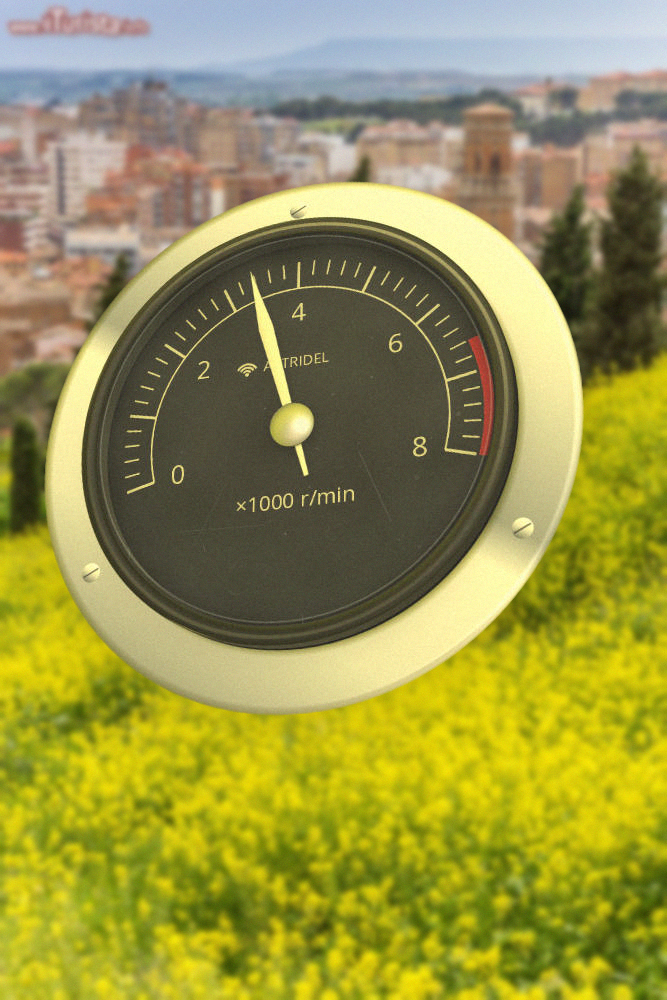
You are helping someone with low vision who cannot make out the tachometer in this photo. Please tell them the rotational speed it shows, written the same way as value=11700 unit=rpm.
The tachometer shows value=3400 unit=rpm
